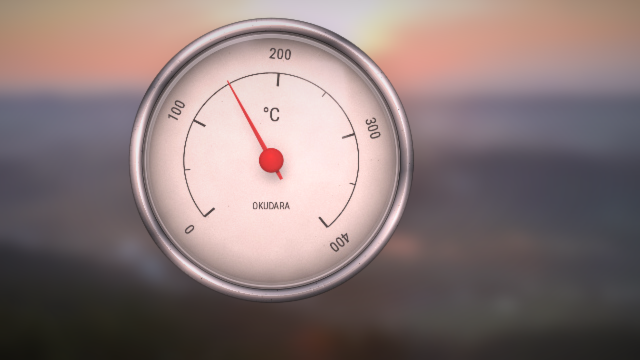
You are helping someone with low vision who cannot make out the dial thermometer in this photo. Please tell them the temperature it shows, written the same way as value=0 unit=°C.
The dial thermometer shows value=150 unit=°C
